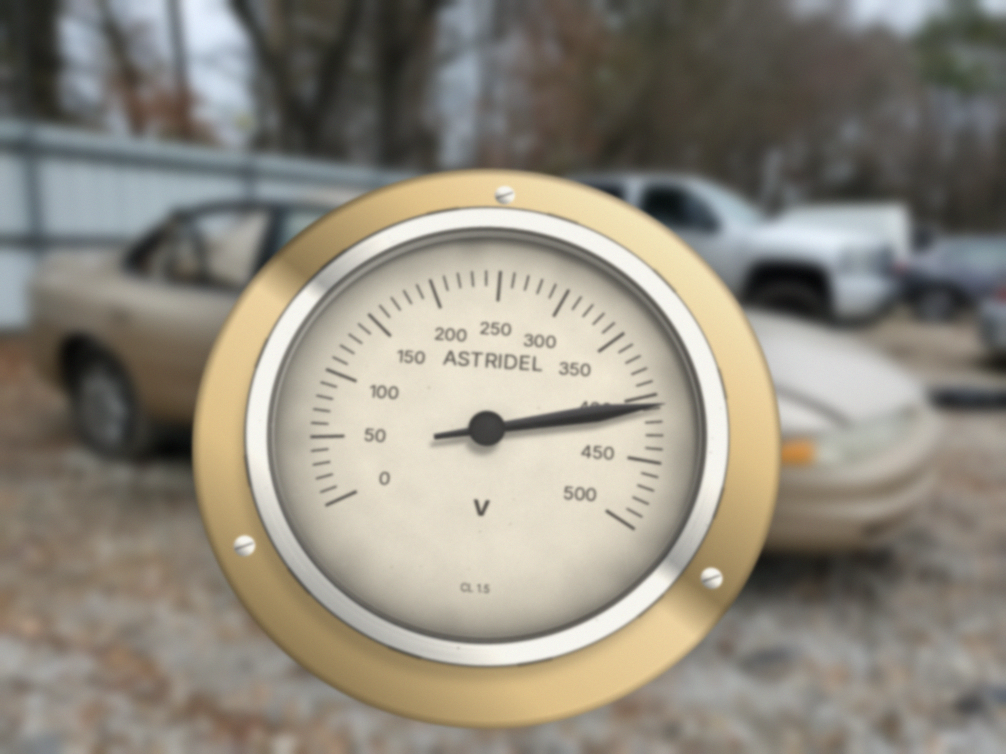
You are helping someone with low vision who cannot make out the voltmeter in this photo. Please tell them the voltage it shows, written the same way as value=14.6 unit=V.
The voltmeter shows value=410 unit=V
